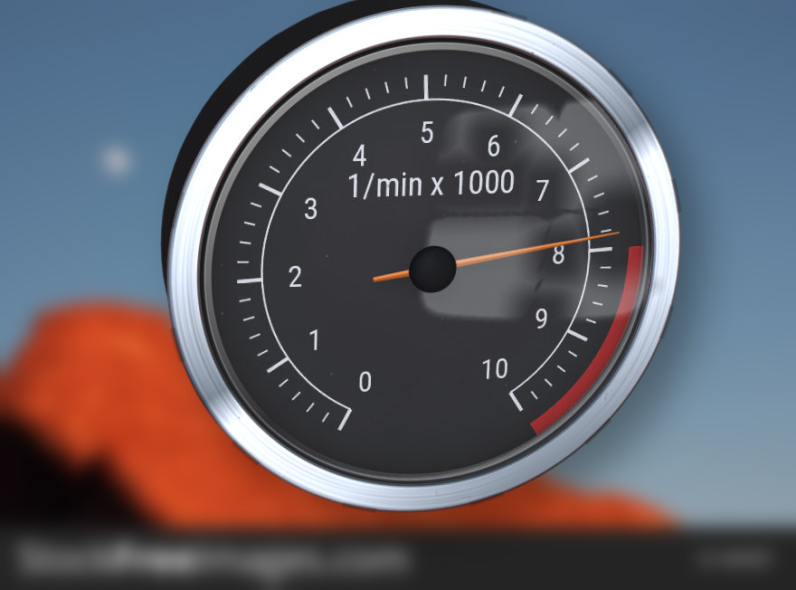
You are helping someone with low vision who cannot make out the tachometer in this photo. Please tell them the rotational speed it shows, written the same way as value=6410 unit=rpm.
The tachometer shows value=7800 unit=rpm
